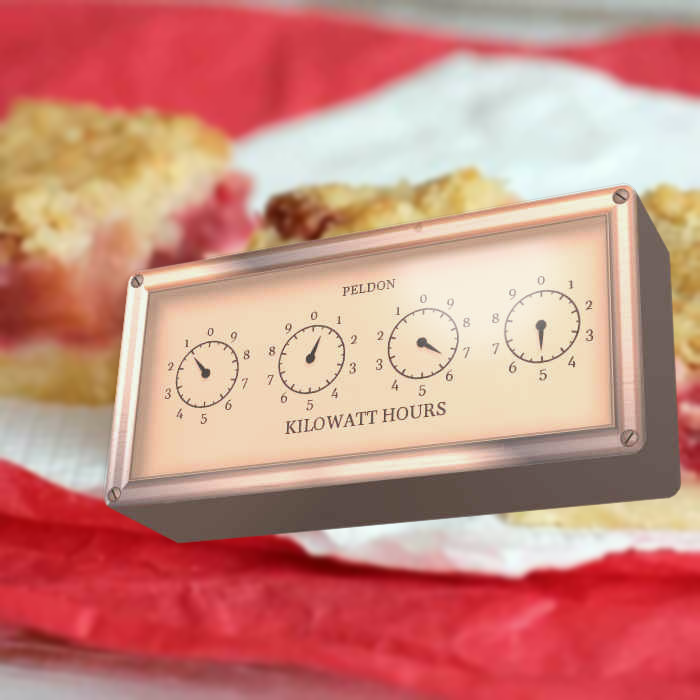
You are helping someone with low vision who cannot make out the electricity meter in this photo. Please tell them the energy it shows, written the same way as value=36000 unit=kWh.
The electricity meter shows value=1065 unit=kWh
